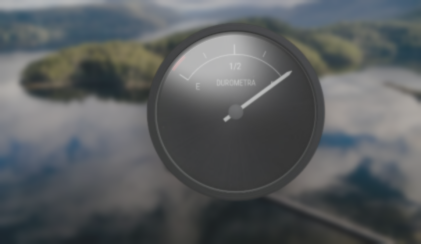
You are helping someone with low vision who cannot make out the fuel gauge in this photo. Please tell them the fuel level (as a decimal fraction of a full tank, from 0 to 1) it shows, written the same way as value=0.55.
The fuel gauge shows value=1
